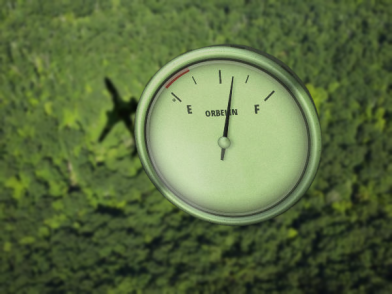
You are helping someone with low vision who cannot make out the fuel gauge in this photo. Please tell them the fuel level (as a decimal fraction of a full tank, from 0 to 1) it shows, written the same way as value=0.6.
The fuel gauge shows value=0.625
